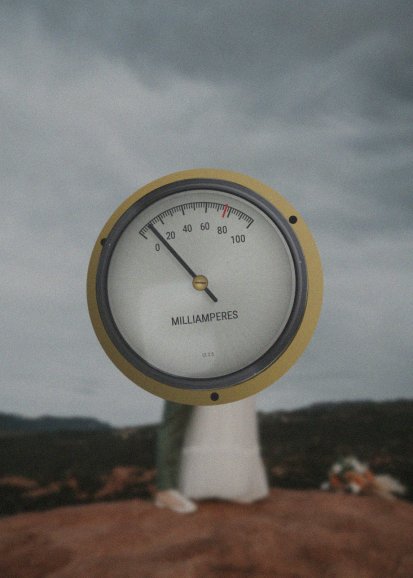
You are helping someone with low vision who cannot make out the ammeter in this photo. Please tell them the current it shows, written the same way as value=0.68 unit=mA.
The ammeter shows value=10 unit=mA
